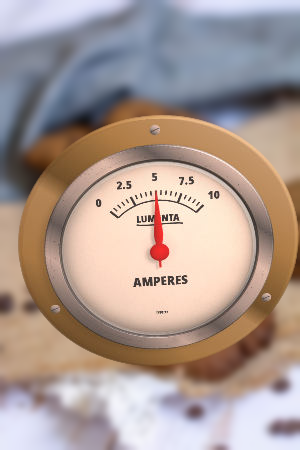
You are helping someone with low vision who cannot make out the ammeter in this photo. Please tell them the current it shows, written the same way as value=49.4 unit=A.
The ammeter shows value=5 unit=A
